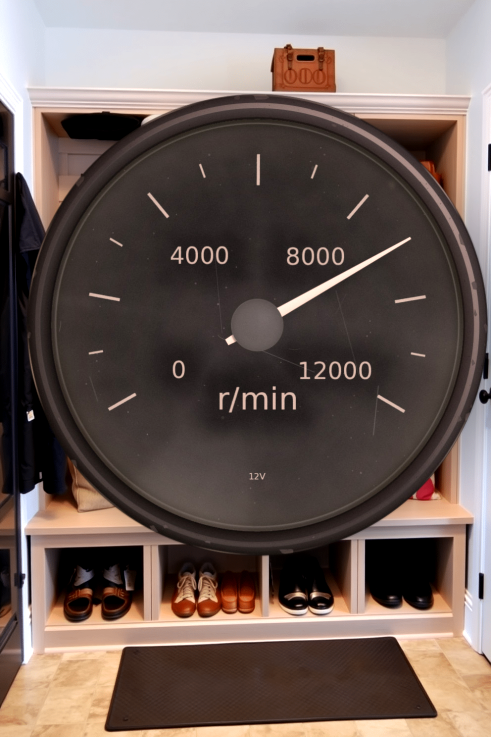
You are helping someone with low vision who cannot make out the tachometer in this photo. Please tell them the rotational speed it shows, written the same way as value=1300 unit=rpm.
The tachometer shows value=9000 unit=rpm
